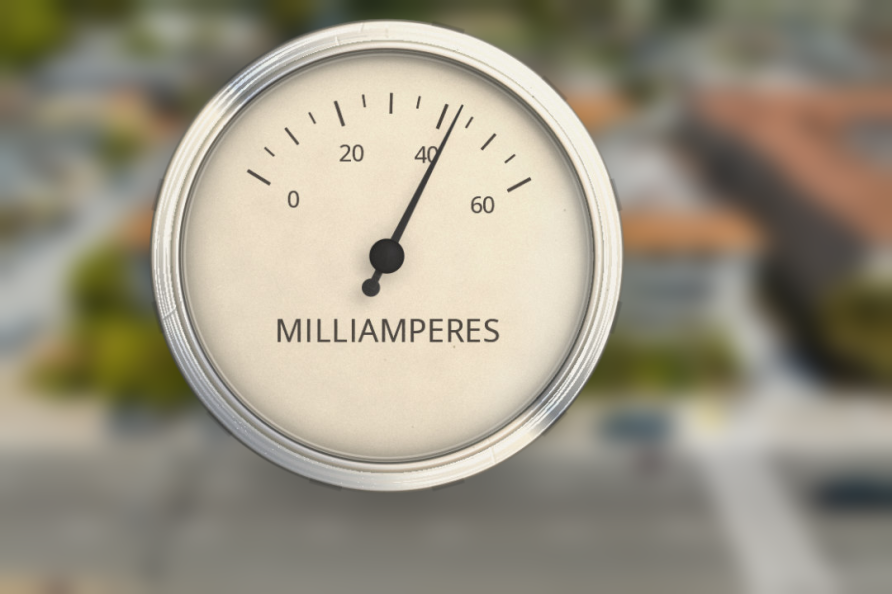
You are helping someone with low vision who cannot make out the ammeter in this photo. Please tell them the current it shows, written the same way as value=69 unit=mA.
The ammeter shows value=42.5 unit=mA
